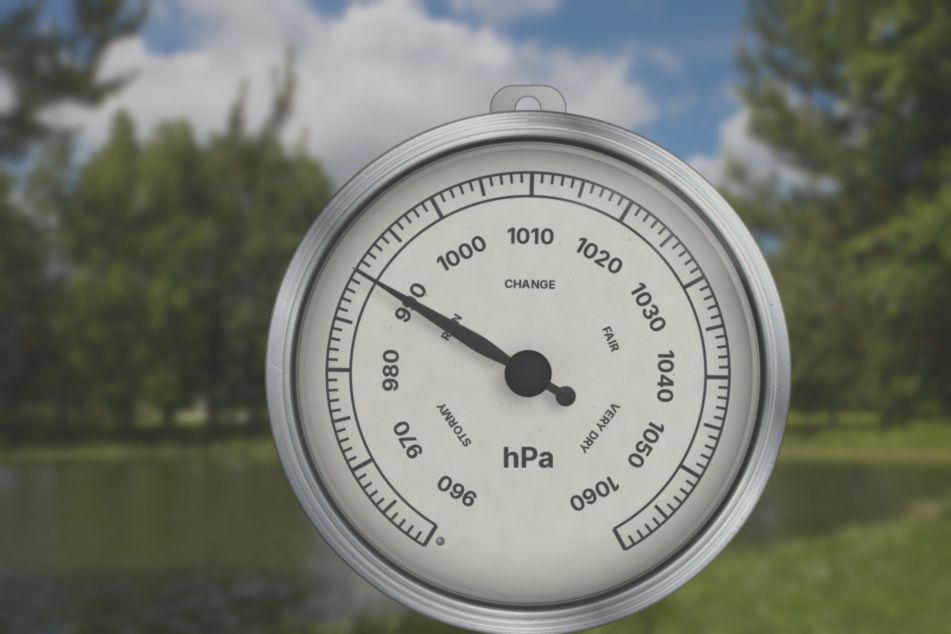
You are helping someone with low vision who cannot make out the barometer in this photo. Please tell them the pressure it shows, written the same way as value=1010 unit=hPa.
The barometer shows value=990 unit=hPa
